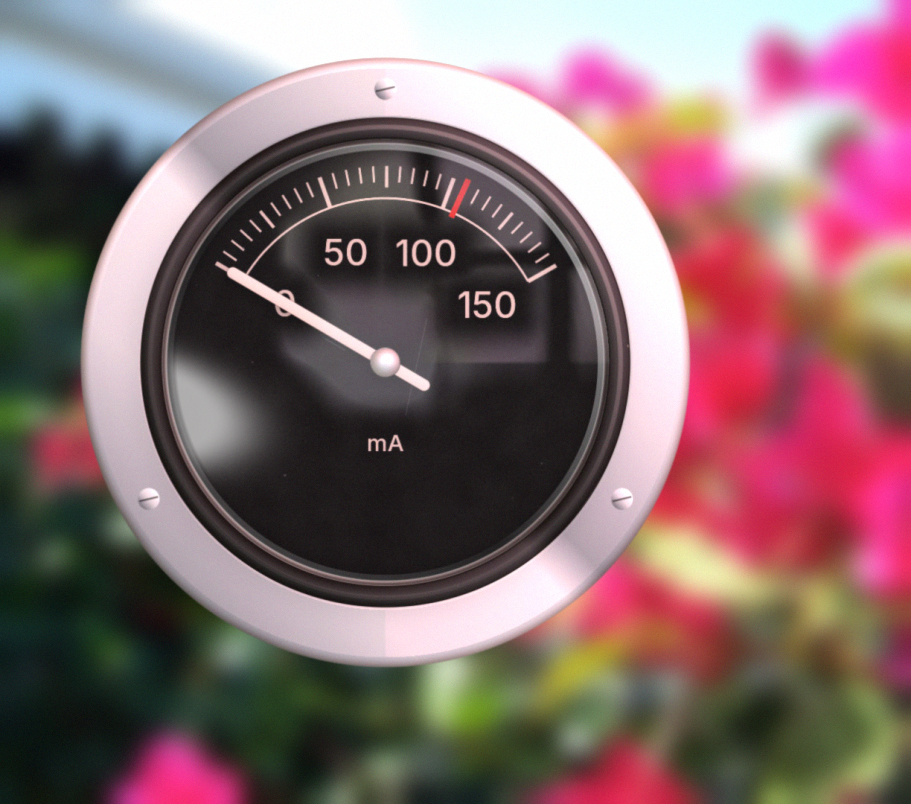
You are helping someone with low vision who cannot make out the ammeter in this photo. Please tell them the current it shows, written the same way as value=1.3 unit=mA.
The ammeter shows value=0 unit=mA
